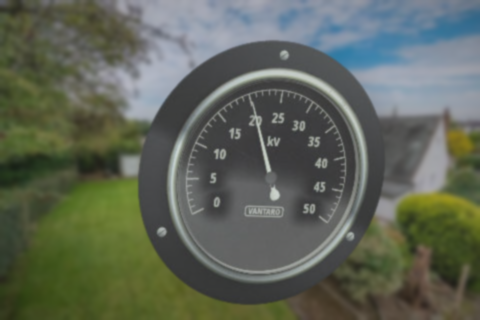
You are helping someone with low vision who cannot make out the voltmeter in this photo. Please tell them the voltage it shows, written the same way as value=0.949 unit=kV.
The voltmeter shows value=20 unit=kV
